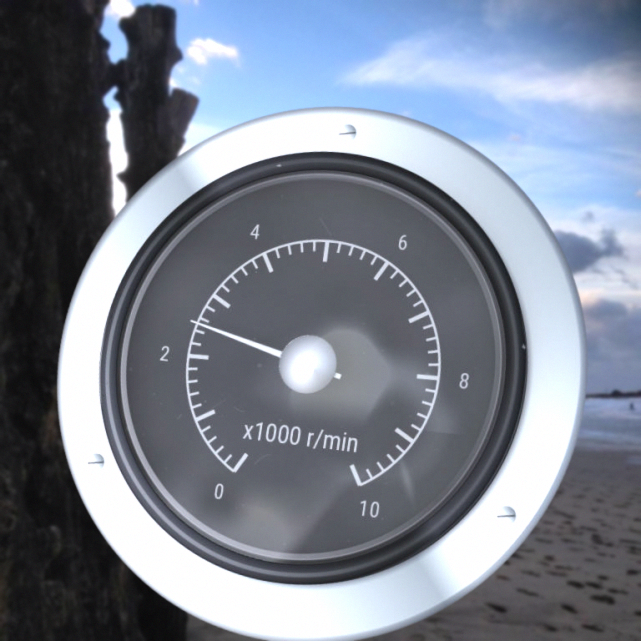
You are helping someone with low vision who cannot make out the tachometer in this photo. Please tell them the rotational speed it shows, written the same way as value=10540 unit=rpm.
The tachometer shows value=2500 unit=rpm
